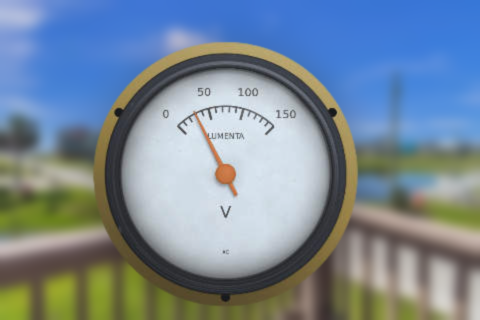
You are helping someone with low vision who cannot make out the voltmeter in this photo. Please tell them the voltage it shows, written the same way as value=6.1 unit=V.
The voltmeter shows value=30 unit=V
